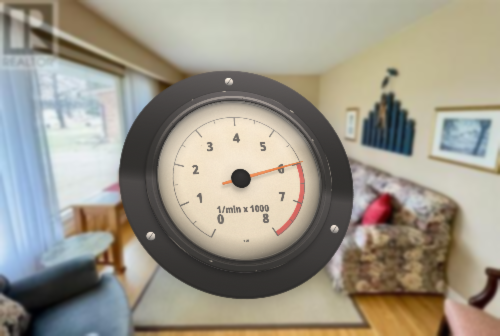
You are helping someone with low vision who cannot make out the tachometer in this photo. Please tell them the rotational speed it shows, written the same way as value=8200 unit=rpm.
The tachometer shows value=6000 unit=rpm
